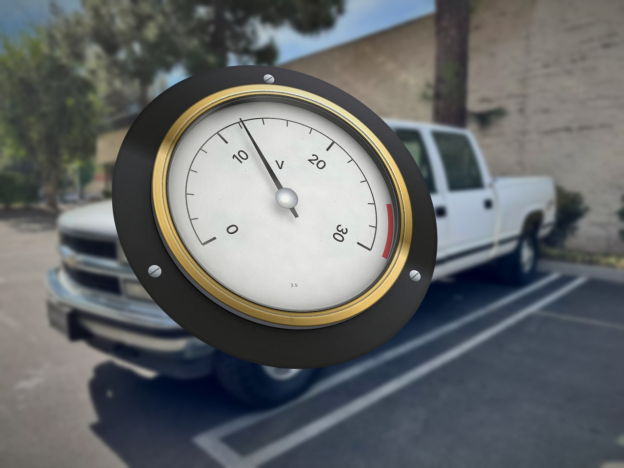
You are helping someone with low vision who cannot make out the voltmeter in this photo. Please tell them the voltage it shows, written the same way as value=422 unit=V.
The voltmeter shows value=12 unit=V
